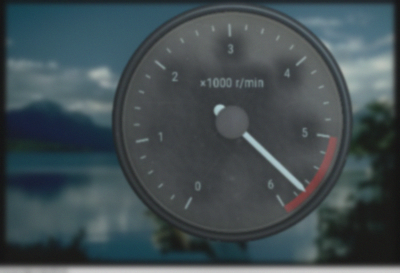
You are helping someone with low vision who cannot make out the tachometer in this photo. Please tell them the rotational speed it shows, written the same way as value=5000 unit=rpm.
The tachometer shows value=5700 unit=rpm
